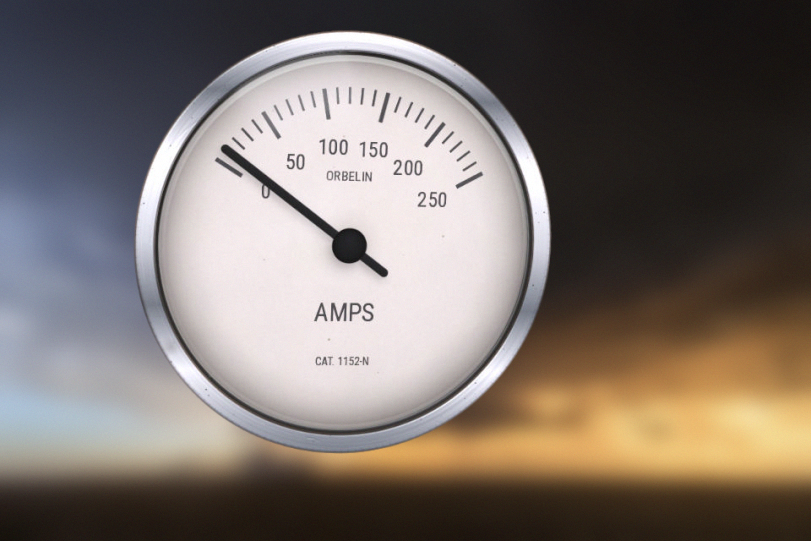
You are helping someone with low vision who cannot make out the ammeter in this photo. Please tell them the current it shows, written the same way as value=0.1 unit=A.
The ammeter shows value=10 unit=A
